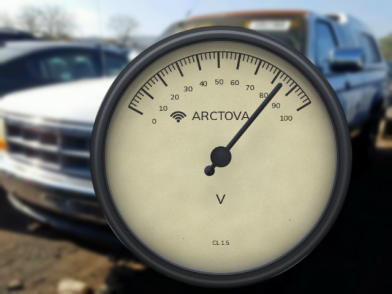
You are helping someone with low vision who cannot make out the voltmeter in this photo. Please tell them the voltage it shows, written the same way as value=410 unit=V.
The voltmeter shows value=84 unit=V
